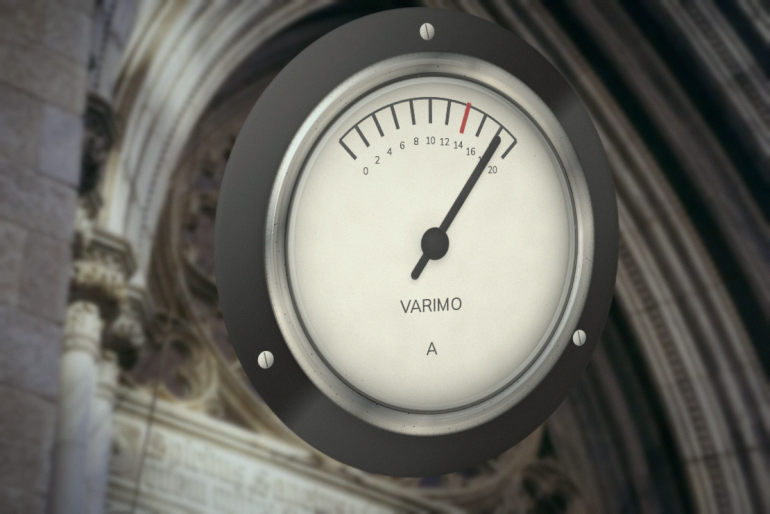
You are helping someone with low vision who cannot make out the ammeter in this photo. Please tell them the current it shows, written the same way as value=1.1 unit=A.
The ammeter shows value=18 unit=A
